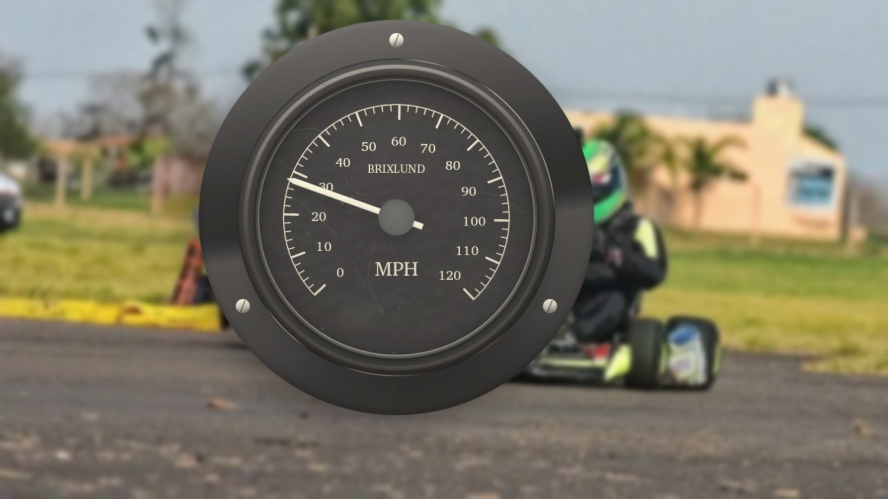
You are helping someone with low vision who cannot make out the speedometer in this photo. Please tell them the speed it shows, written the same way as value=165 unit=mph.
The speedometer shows value=28 unit=mph
